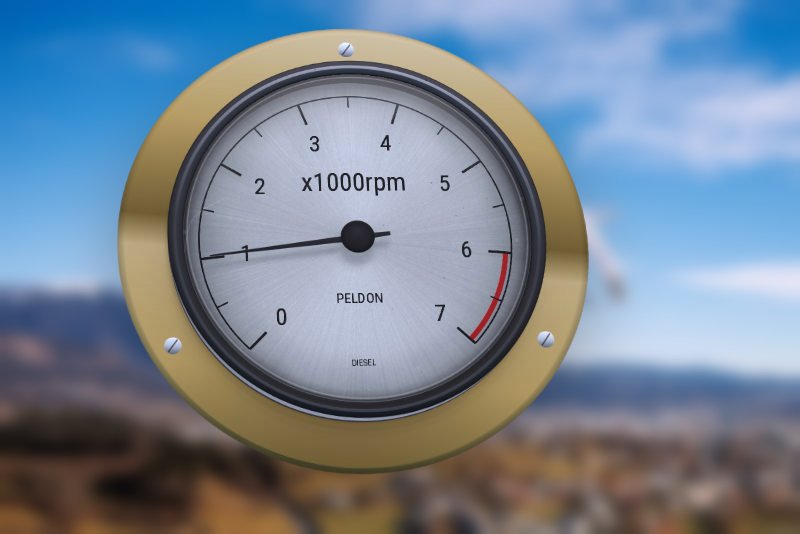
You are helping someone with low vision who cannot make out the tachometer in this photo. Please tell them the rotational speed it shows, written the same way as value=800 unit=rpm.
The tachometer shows value=1000 unit=rpm
